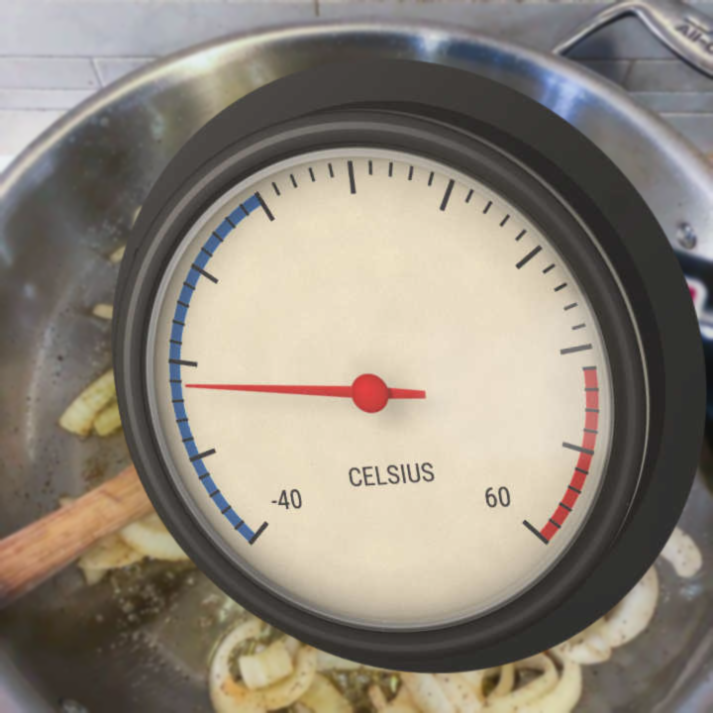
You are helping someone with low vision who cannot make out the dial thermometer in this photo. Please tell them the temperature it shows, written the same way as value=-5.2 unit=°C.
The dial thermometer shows value=-22 unit=°C
